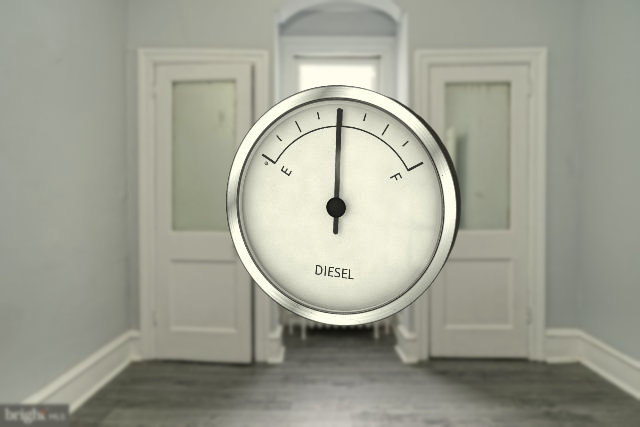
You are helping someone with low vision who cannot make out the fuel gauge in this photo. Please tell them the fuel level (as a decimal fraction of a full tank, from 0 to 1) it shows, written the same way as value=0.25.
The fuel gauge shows value=0.5
